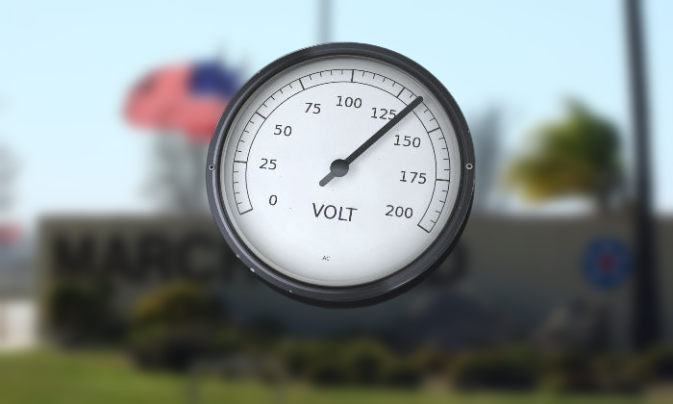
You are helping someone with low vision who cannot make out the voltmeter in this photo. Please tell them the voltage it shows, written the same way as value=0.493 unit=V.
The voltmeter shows value=135 unit=V
